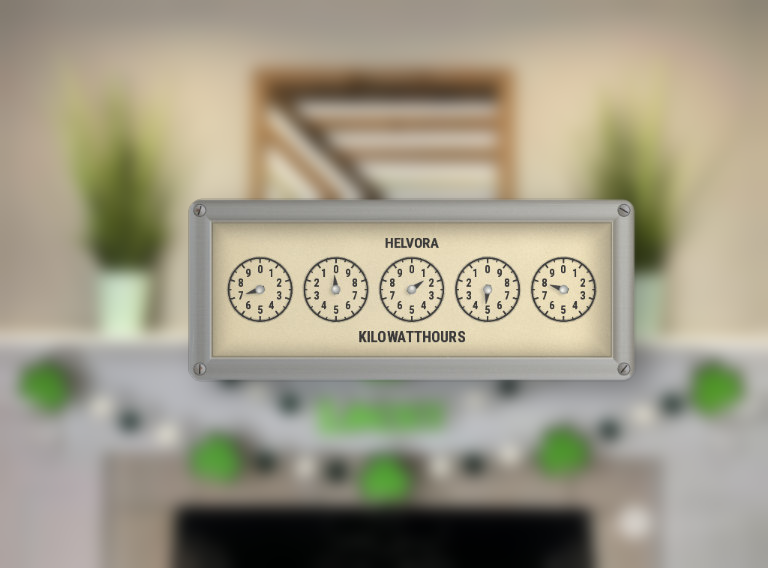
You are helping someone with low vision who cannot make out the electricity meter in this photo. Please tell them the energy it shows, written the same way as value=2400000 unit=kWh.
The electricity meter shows value=70148 unit=kWh
